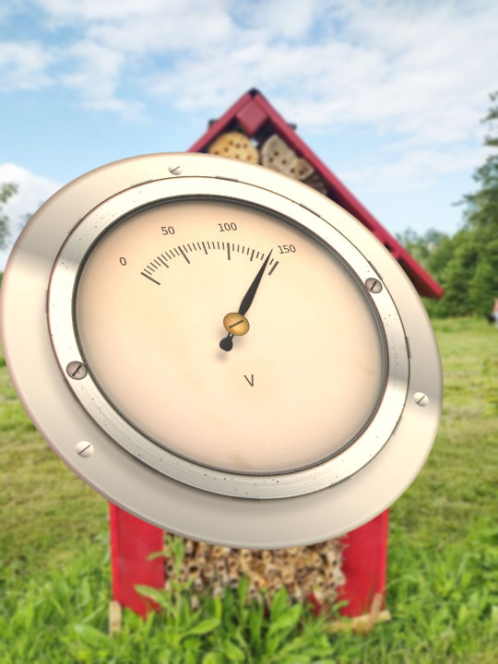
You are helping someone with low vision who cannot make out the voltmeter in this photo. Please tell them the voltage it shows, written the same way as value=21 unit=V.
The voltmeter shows value=140 unit=V
